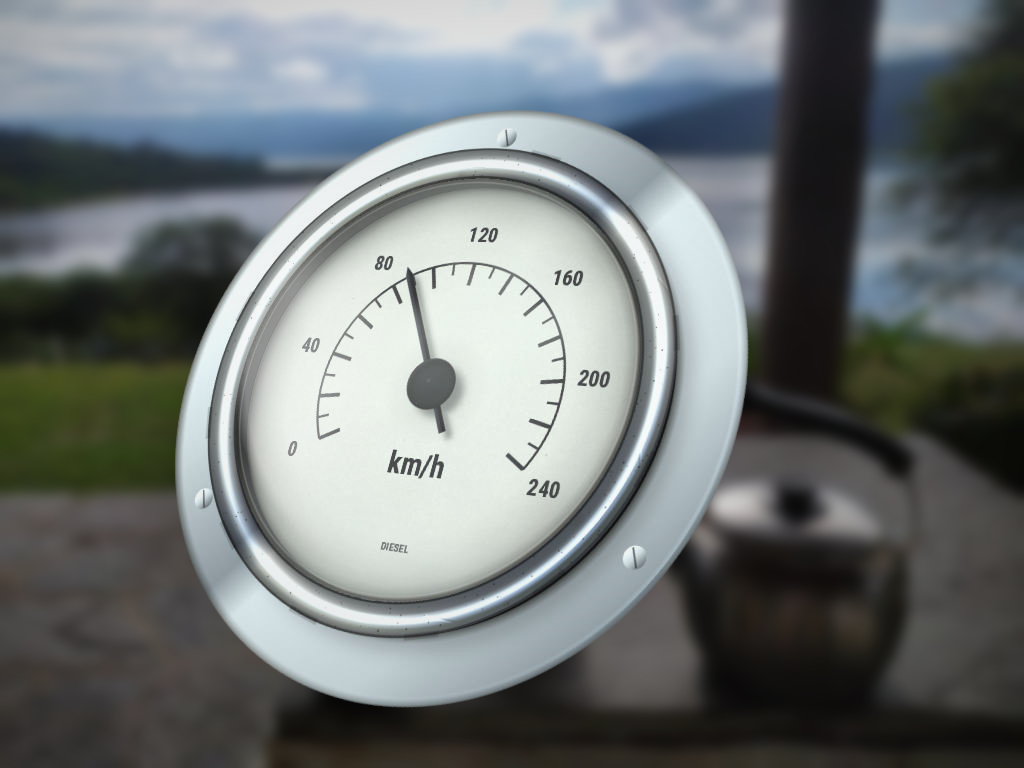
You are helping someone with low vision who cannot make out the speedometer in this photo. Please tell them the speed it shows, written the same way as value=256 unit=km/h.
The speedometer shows value=90 unit=km/h
